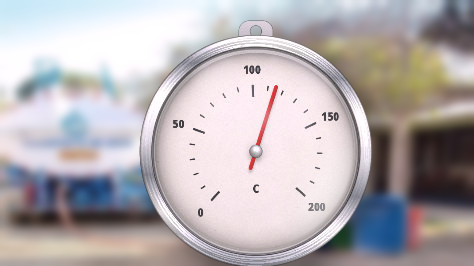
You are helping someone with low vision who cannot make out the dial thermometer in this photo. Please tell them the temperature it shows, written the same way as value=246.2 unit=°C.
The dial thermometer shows value=115 unit=°C
